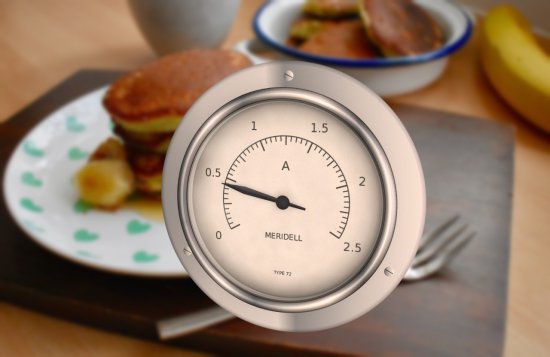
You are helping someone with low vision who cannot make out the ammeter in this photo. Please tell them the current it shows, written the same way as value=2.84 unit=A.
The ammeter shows value=0.45 unit=A
